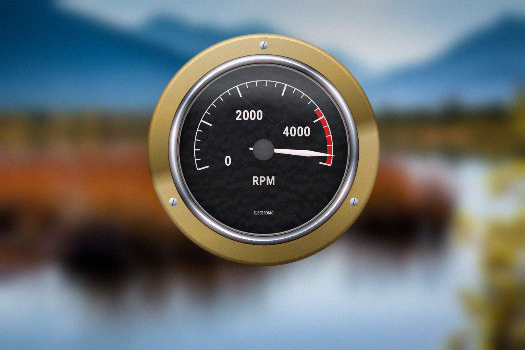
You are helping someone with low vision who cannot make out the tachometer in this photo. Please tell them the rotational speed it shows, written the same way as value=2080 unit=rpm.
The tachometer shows value=4800 unit=rpm
